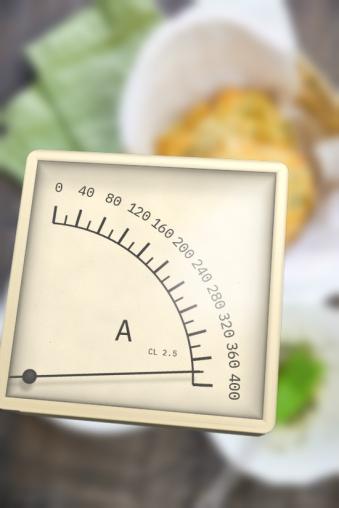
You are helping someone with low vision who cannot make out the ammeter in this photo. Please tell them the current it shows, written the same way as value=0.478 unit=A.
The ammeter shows value=380 unit=A
